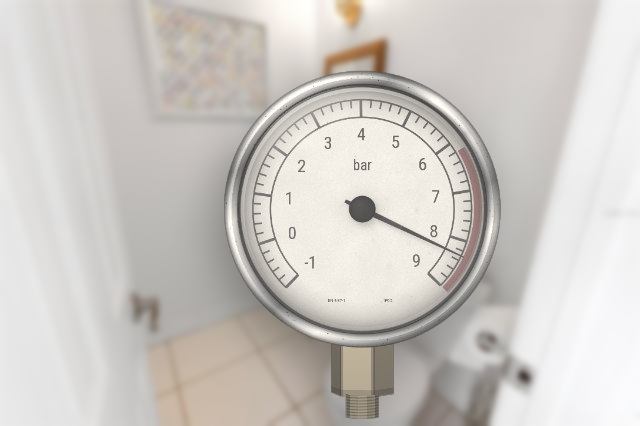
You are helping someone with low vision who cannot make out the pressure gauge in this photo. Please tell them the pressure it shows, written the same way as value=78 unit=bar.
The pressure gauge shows value=8.3 unit=bar
